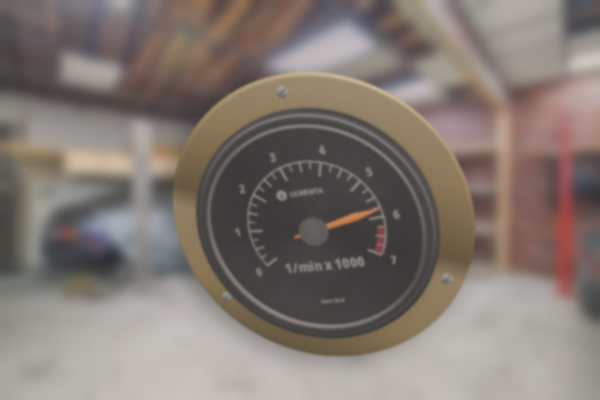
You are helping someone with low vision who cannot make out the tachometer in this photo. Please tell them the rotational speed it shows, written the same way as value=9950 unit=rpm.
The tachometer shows value=5750 unit=rpm
